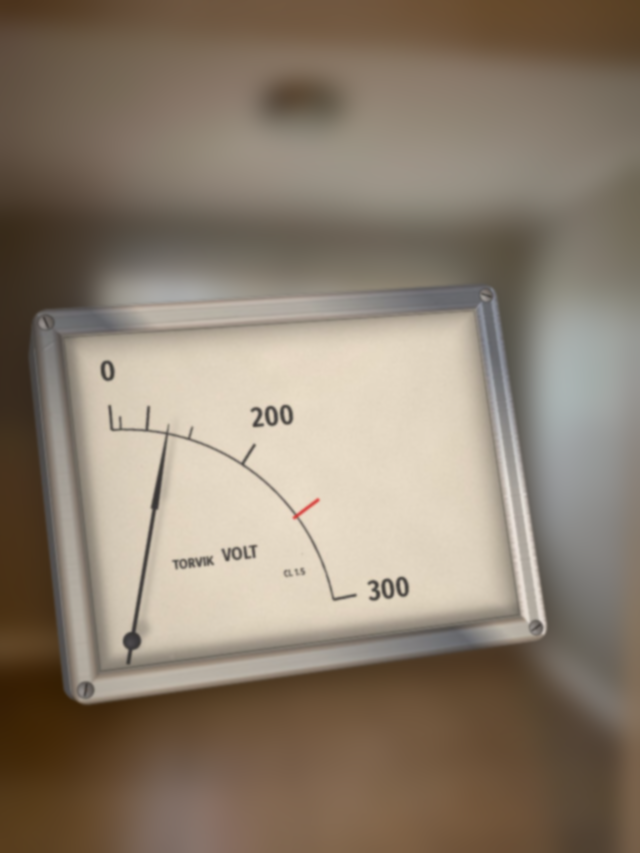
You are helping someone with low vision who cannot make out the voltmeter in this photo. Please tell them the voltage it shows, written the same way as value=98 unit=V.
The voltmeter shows value=125 unit=V
